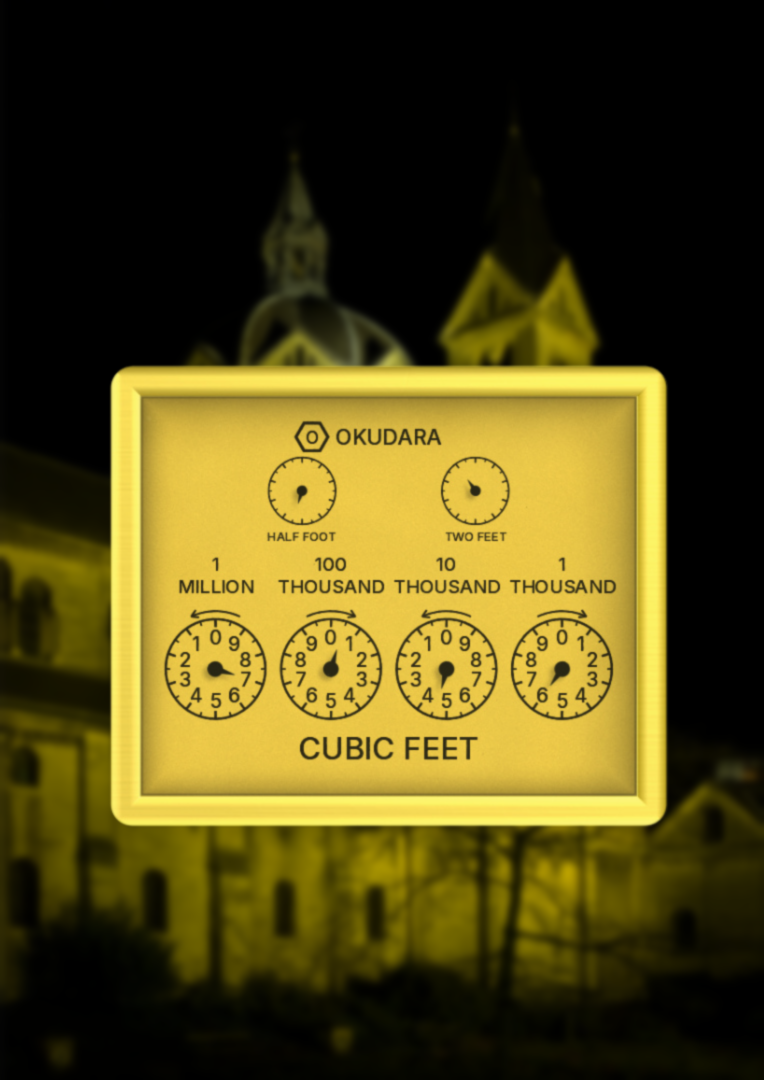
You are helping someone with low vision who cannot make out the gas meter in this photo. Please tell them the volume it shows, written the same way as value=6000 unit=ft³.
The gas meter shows value=704600 unit=ft³
